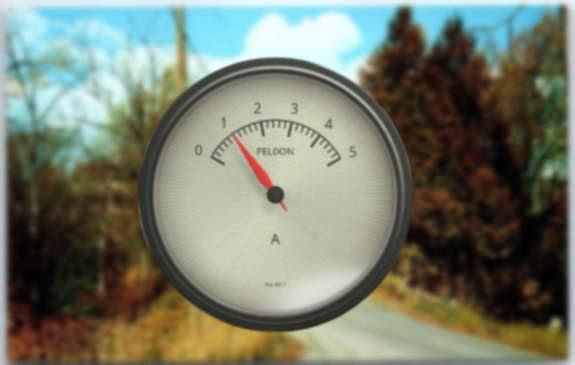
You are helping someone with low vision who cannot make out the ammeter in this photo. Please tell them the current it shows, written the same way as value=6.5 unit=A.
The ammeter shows value=1 unit=A
